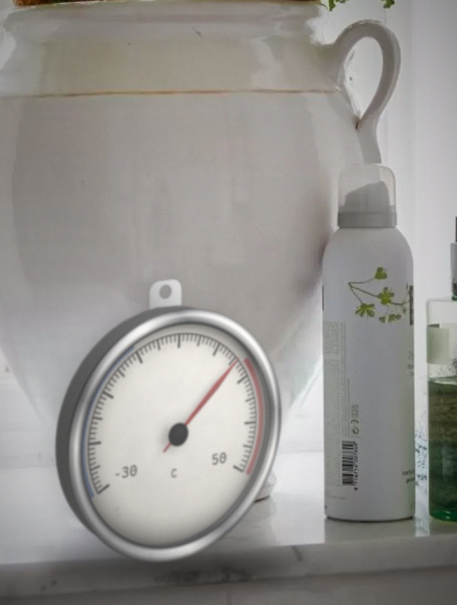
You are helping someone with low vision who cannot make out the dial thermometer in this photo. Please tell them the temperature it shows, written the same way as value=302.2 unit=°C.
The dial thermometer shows value=25 unit=°C
